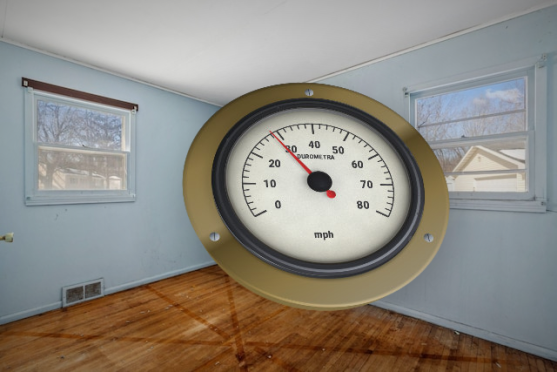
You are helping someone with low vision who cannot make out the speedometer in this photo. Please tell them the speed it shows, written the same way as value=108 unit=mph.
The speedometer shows value=28 unit=mph
